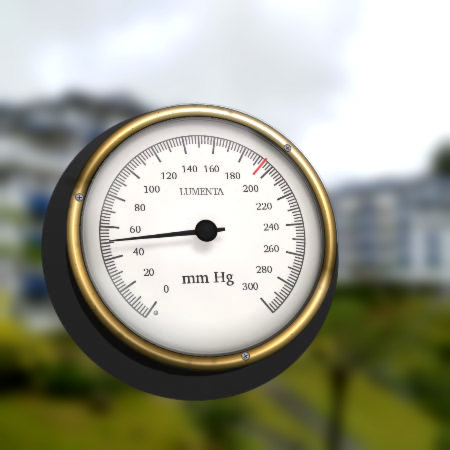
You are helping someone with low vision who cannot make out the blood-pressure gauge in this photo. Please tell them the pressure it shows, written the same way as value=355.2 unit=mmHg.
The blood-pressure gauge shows value=50 unit=mmHg
